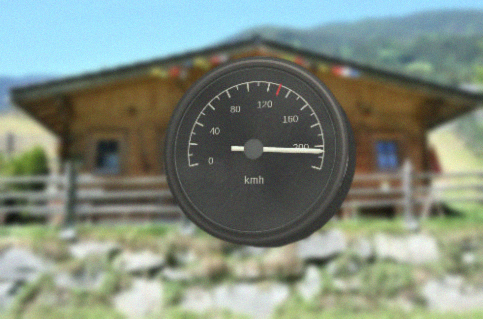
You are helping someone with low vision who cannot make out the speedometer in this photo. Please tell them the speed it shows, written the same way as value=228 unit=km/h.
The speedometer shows value=205 unit=km/h
